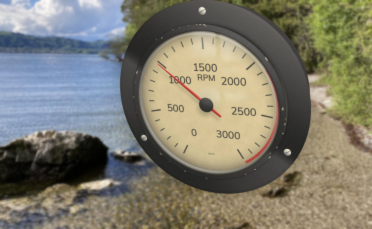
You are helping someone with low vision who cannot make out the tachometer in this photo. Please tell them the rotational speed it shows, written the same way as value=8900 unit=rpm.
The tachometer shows value=1000 unit=rpm
